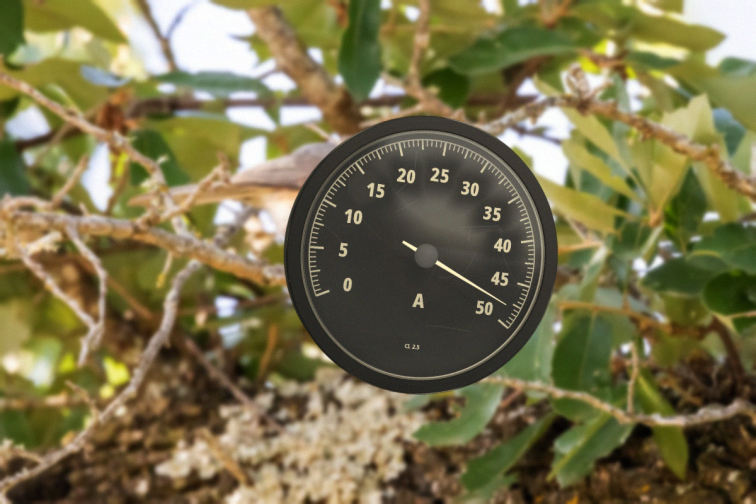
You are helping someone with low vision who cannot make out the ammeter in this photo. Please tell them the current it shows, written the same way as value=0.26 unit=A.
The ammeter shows value=48 unit=A
